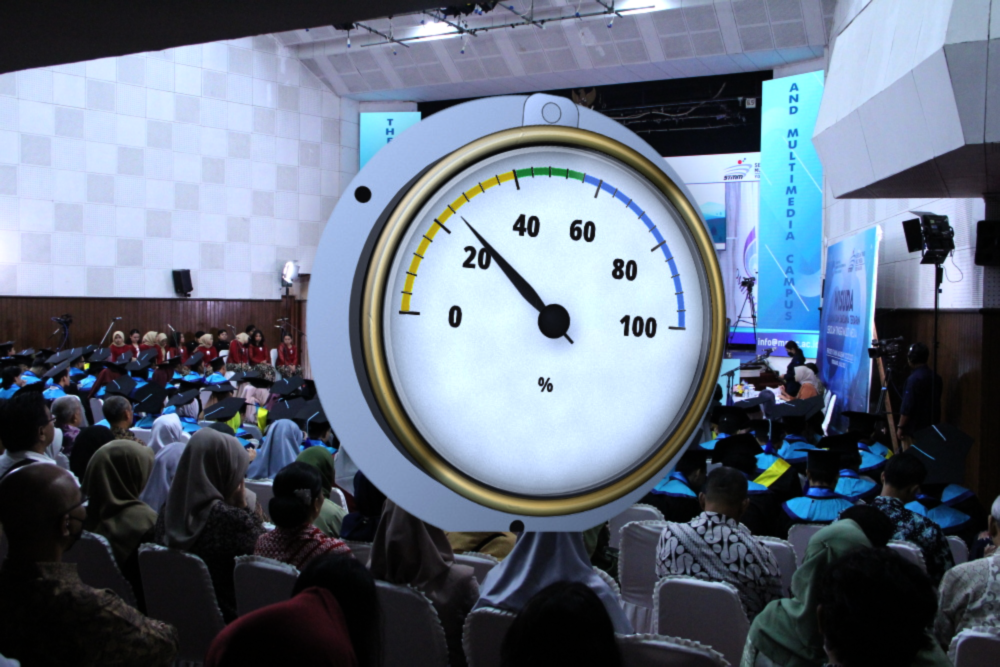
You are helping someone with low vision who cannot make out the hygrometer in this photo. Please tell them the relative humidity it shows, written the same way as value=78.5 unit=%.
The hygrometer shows value=24 unit=%
